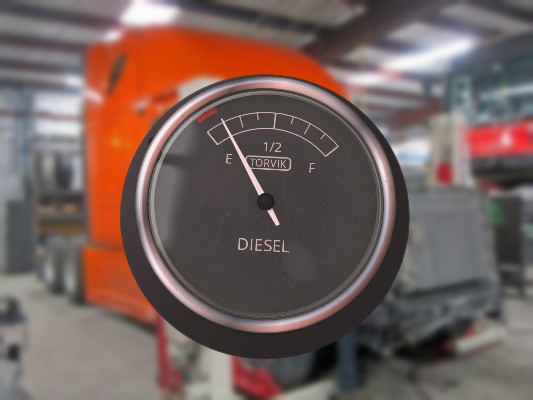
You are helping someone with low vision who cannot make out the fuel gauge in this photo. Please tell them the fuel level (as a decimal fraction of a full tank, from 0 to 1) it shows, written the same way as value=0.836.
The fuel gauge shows value=0.125
